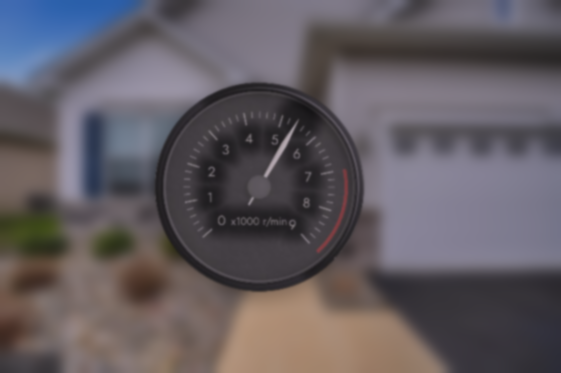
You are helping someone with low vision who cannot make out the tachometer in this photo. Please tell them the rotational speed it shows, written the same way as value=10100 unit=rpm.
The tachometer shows value=5400 unit=rpm
